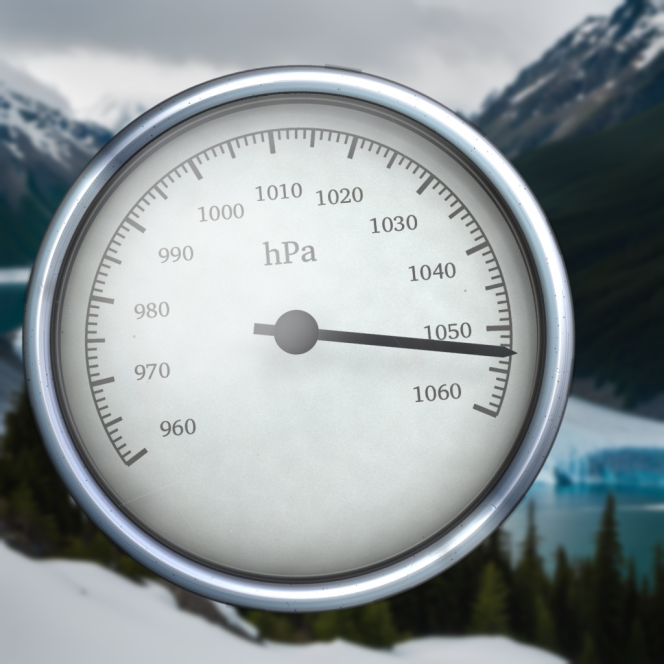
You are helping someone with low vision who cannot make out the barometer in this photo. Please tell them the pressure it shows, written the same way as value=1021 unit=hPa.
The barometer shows value=1053 unit=hPa
